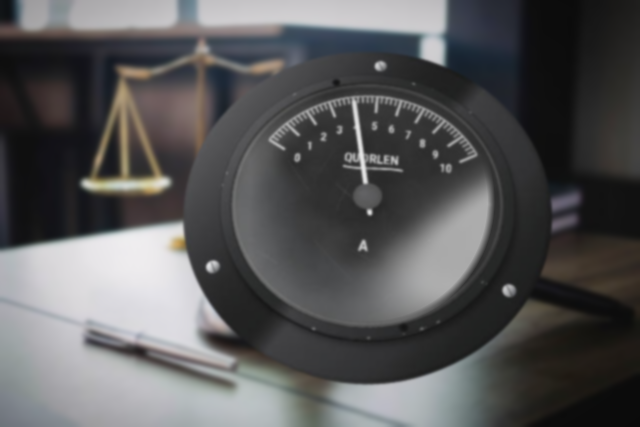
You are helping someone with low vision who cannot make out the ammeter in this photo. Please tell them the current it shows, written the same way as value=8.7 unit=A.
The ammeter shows value=4 unit=A
